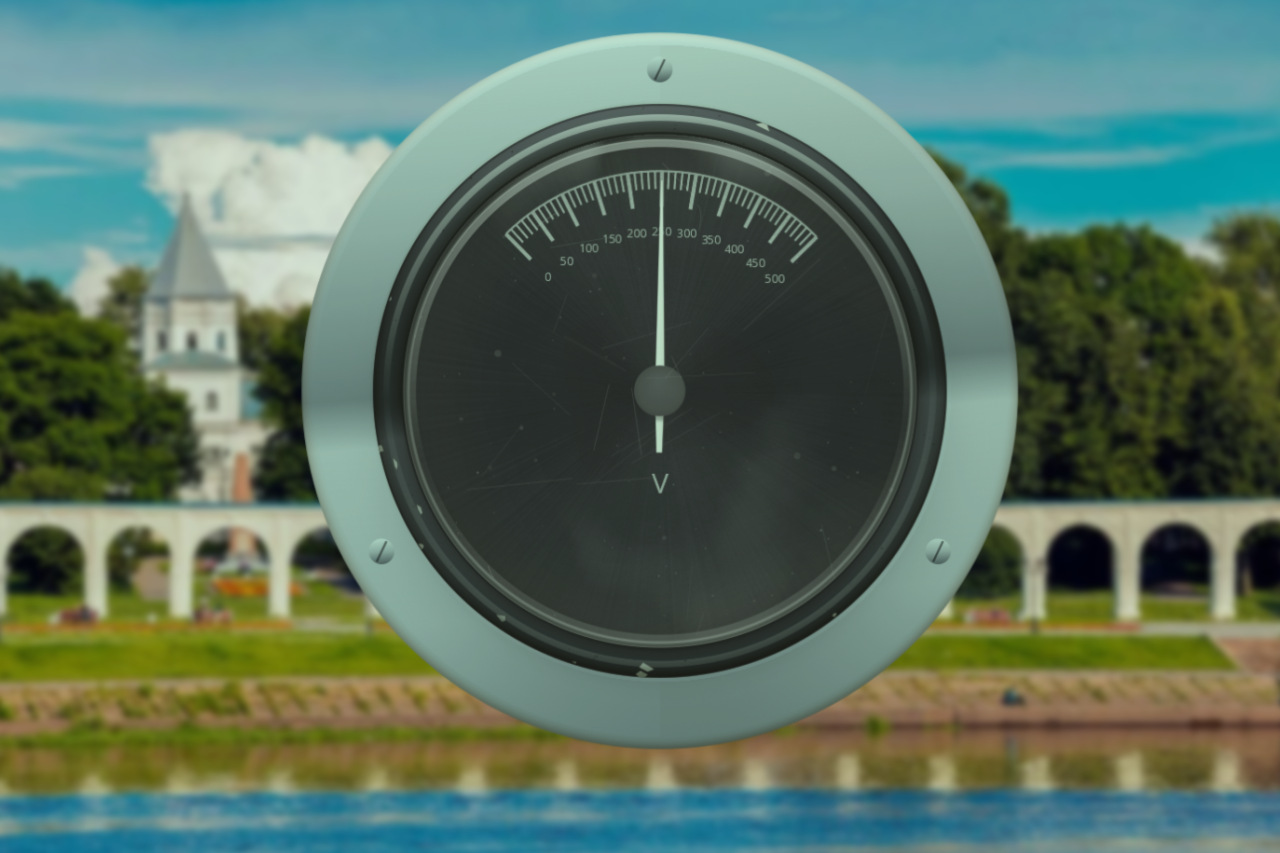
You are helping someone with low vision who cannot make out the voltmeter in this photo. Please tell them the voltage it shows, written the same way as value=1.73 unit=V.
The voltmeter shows value=250 unit=V
